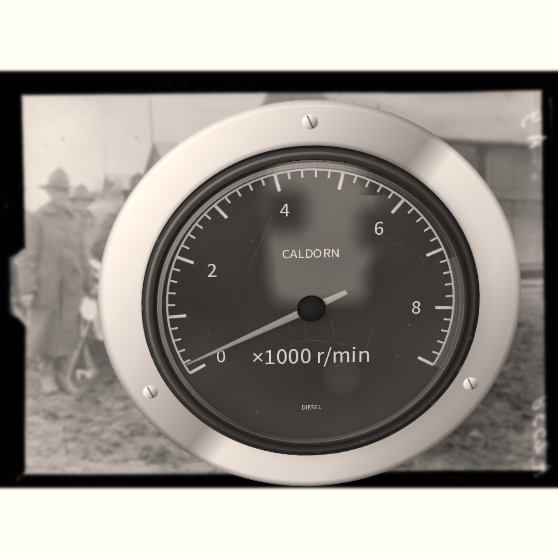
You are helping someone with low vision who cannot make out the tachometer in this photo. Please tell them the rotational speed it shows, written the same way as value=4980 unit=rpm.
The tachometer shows value=200 unit=rpm
